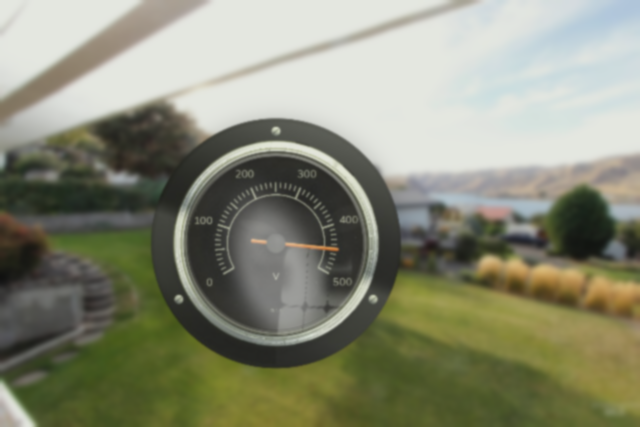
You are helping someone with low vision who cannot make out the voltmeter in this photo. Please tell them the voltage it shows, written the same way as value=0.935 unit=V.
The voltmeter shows value=450 unit=V
